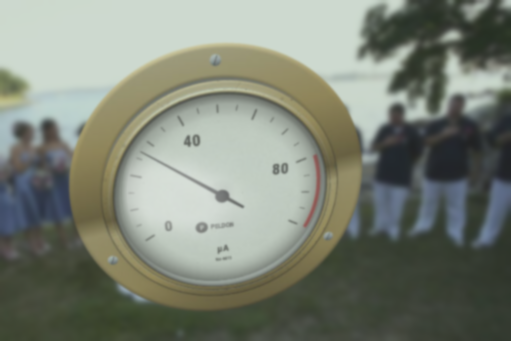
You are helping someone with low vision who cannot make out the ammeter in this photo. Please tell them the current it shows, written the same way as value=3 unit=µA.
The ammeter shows value=27.5 unit=µA
